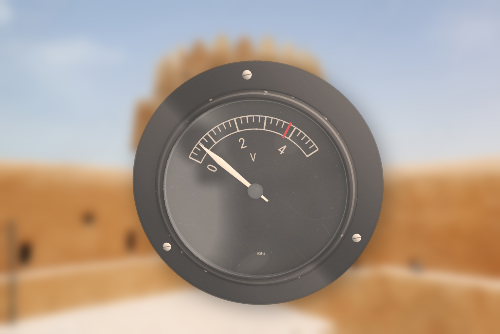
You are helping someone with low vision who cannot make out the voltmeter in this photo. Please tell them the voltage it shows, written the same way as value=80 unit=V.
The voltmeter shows value=0.6 unit=V
